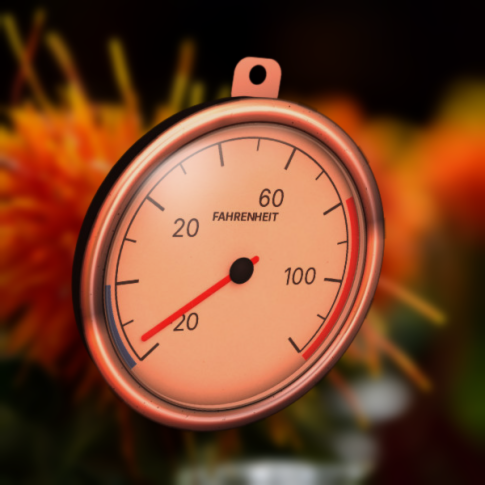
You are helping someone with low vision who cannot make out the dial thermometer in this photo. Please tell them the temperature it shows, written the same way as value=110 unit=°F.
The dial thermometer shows value=-15 unit=°F
